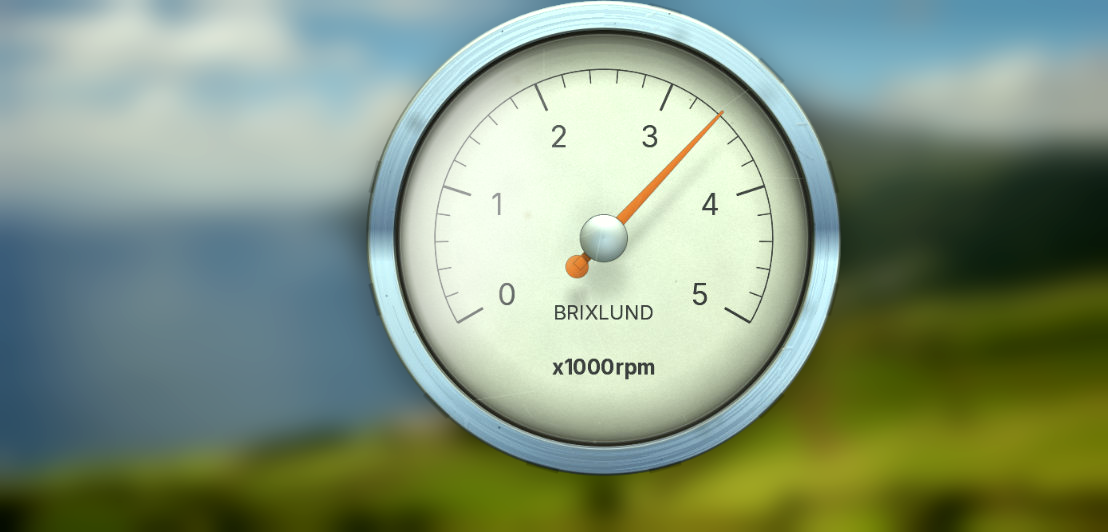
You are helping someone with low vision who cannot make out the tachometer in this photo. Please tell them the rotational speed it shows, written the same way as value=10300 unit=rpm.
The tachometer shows value=3400 unit=rpm
